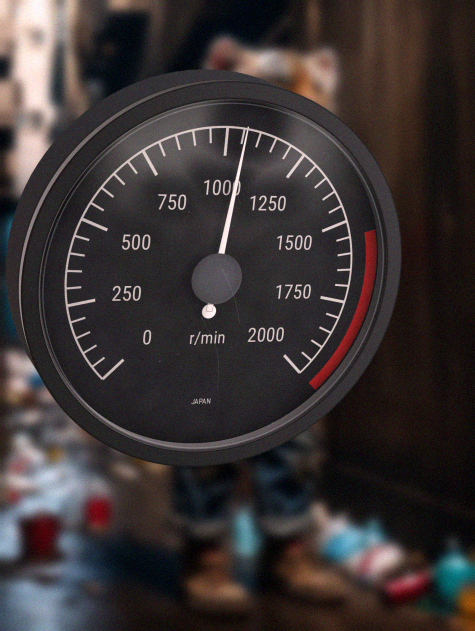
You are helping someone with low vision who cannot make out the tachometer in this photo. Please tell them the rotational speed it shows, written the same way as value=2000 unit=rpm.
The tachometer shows value=1050 unit=rpm
